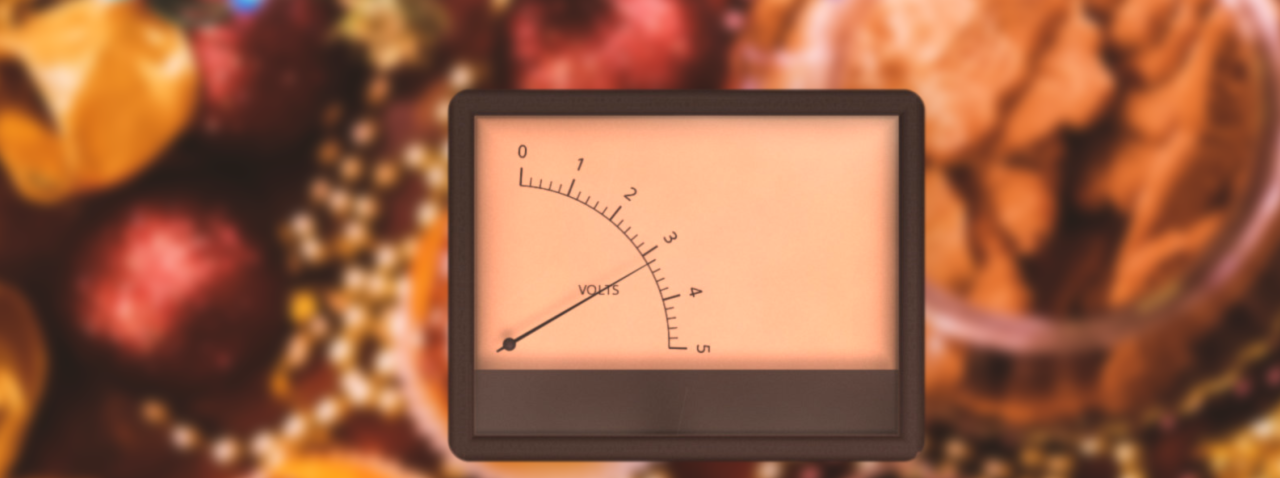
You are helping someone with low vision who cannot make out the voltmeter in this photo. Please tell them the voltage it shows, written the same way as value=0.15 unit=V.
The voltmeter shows value=3.2 unit=V
